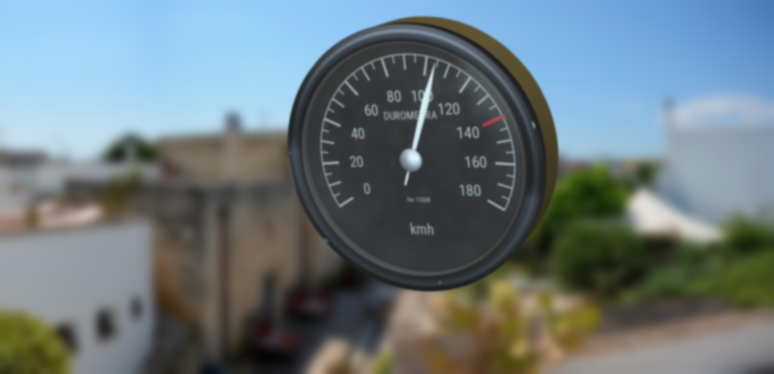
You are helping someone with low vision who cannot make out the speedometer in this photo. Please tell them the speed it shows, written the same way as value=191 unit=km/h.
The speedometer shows value=105 unit=km/h
